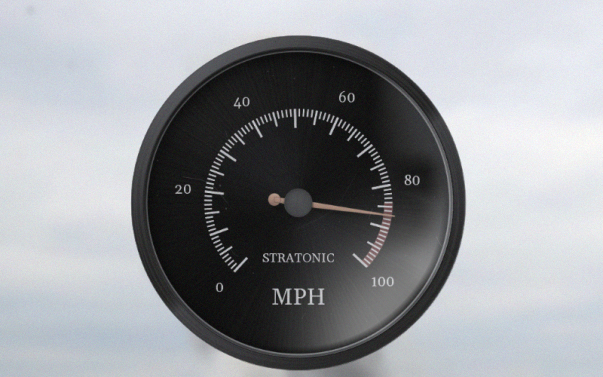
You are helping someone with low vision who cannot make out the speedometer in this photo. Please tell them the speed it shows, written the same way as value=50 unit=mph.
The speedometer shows value=87 unit=mph
